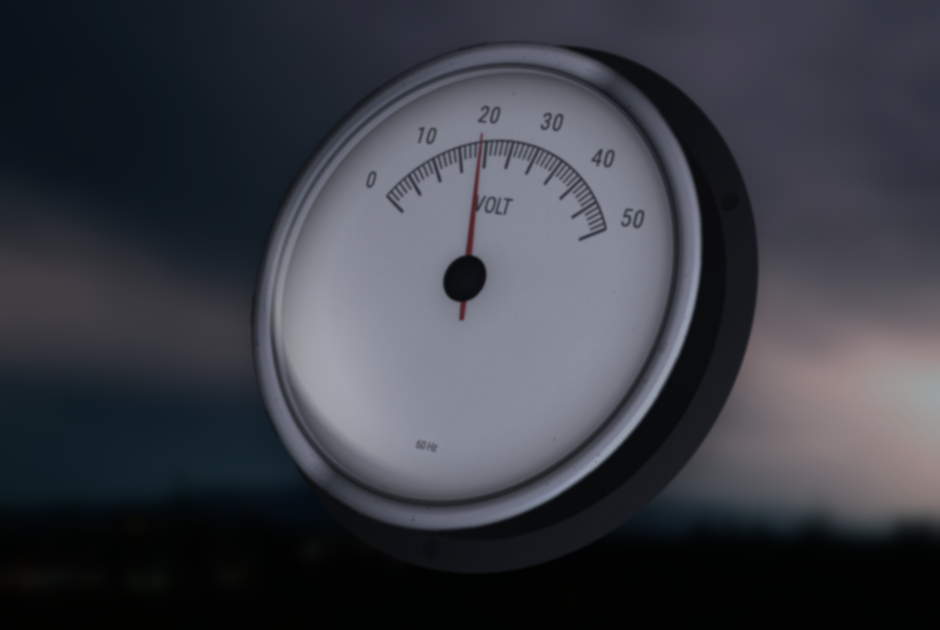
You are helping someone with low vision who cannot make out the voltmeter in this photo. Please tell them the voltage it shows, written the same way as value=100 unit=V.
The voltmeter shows value=20 unit=V
